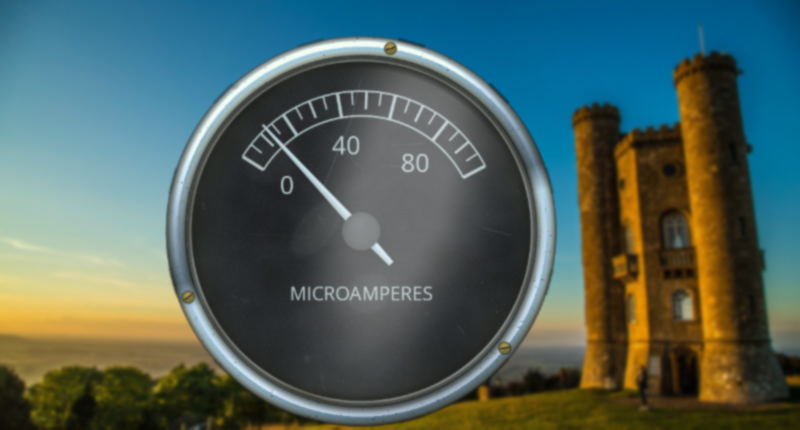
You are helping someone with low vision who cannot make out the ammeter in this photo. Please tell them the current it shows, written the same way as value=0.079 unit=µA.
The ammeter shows value=12.5 unit=µA
